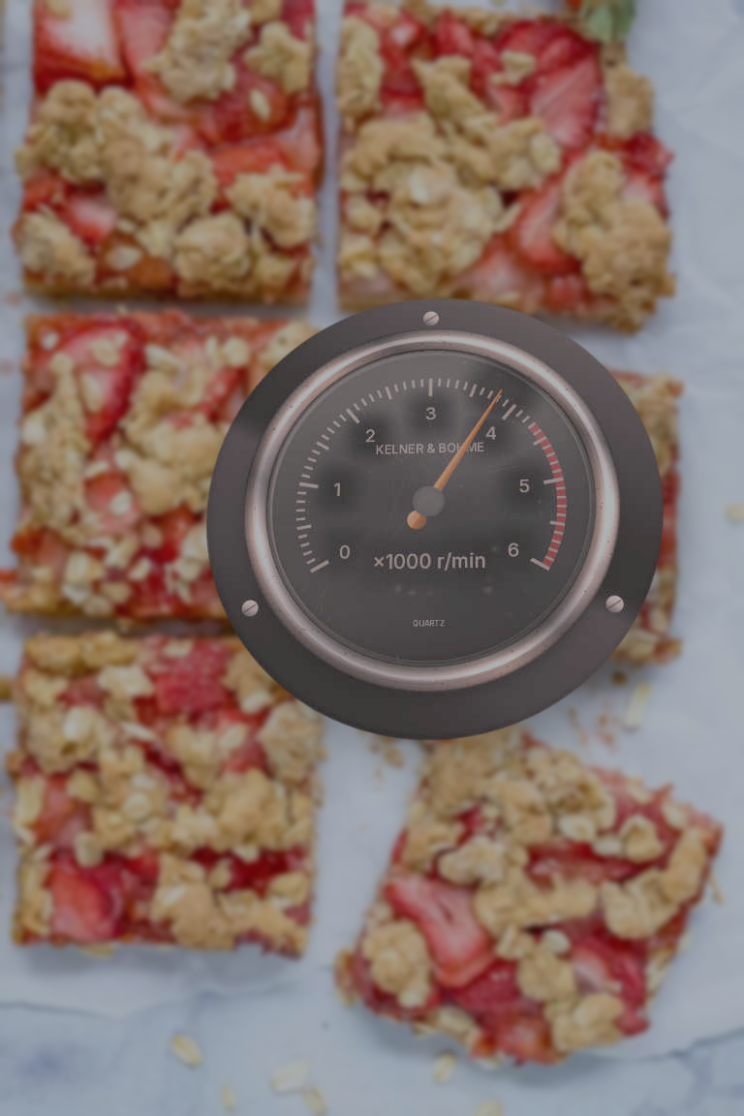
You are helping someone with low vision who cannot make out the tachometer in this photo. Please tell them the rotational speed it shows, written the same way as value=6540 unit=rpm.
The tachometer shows value=3800 unit=rpm
